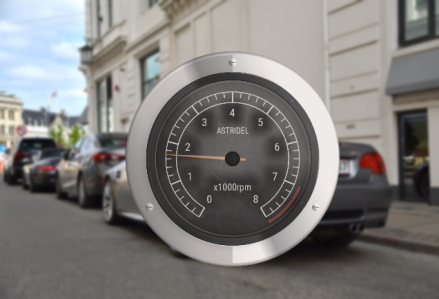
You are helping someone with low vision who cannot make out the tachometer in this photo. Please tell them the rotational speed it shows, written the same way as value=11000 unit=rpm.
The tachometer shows value=1700 unit=rpm
